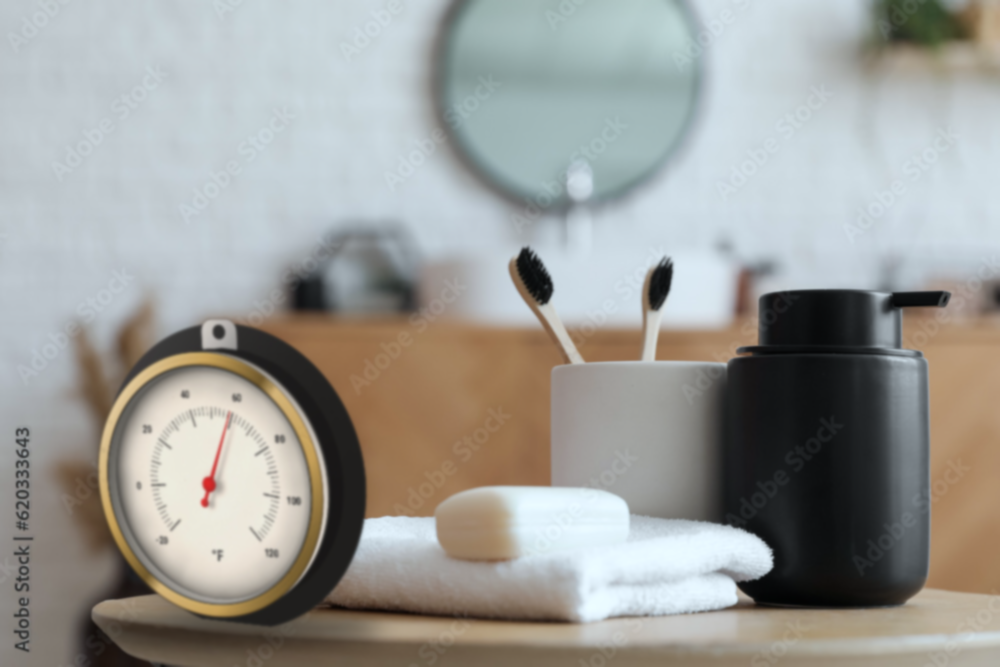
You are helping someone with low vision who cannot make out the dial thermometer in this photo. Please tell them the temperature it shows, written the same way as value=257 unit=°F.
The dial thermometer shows value=60 unit=°F
